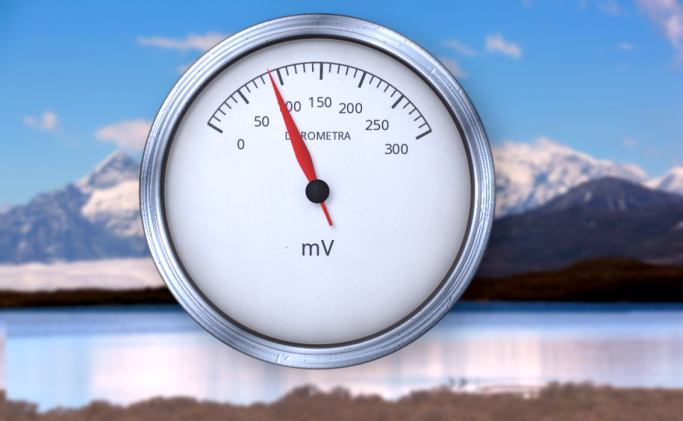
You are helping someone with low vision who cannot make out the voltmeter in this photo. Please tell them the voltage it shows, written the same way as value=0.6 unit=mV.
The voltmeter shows value=90 unit=mV
